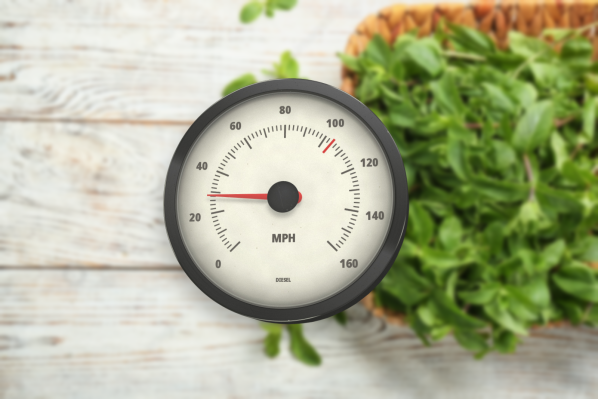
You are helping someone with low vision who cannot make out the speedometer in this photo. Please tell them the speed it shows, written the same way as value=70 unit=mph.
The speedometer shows value=28 unit=mph
